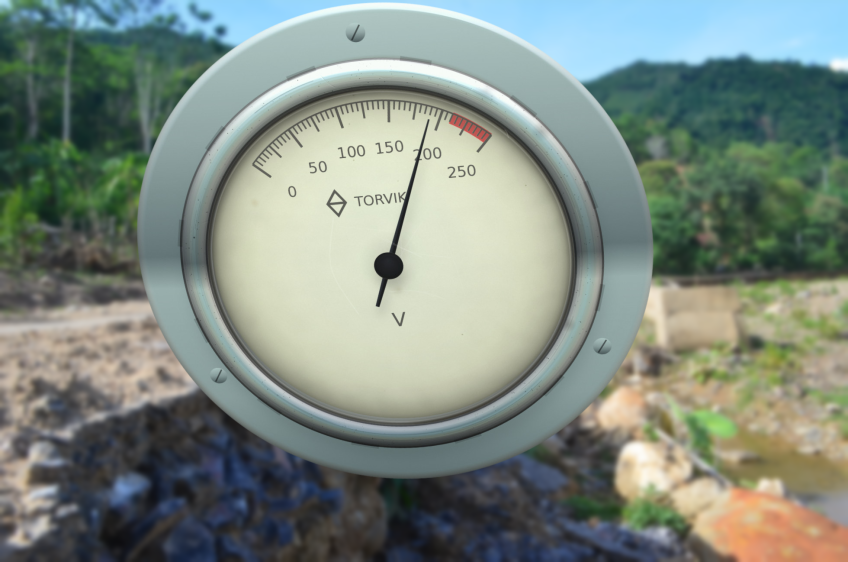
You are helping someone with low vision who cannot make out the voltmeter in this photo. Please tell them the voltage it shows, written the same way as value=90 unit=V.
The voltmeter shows value=190 unit=V
